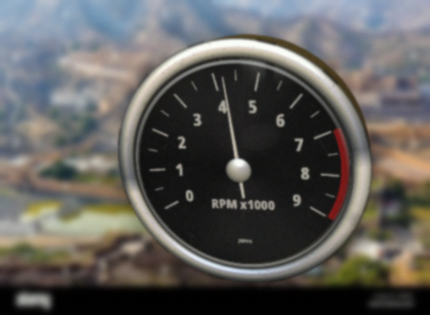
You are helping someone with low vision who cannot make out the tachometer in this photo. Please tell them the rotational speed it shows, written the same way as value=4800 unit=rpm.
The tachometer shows value=4250 unit=rpm
